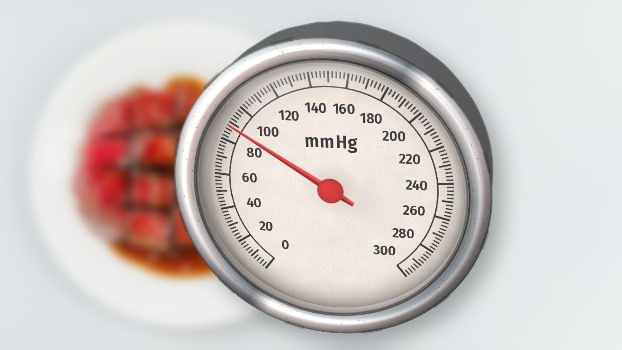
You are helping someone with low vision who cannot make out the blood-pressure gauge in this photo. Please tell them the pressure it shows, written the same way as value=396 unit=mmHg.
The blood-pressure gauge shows value=90 unit=mmHg
